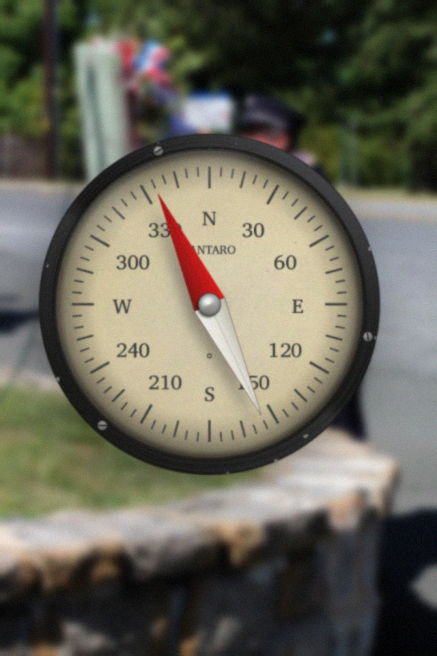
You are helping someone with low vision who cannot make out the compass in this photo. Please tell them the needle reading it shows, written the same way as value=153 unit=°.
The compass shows value=335 unit=°
